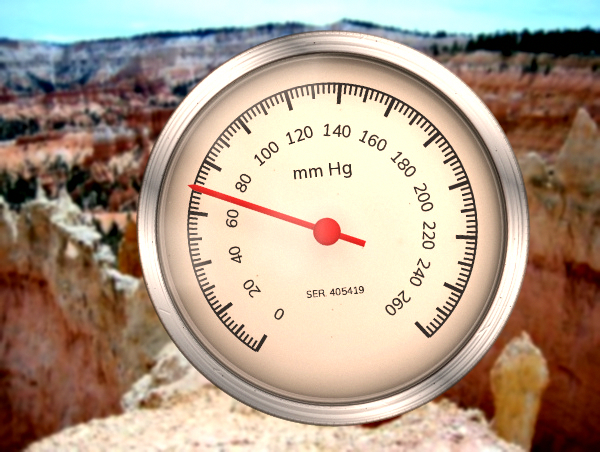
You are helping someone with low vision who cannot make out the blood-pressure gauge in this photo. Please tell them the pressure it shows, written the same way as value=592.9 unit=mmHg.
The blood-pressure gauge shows value=70 unit=mmHg
